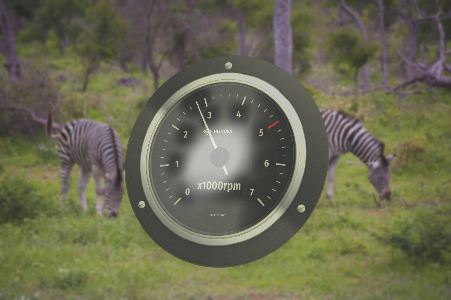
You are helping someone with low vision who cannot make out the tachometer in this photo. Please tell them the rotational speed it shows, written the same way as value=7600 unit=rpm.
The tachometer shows value=2800 unit=rpm
